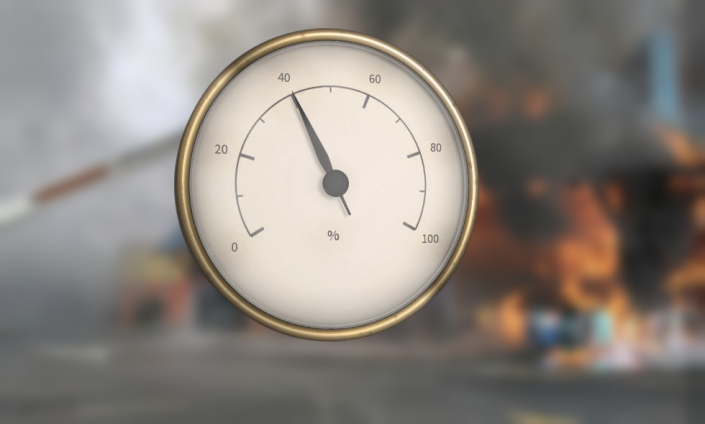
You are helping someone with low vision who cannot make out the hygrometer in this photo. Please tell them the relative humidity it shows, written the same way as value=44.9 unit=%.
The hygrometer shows value=40 unit=%
